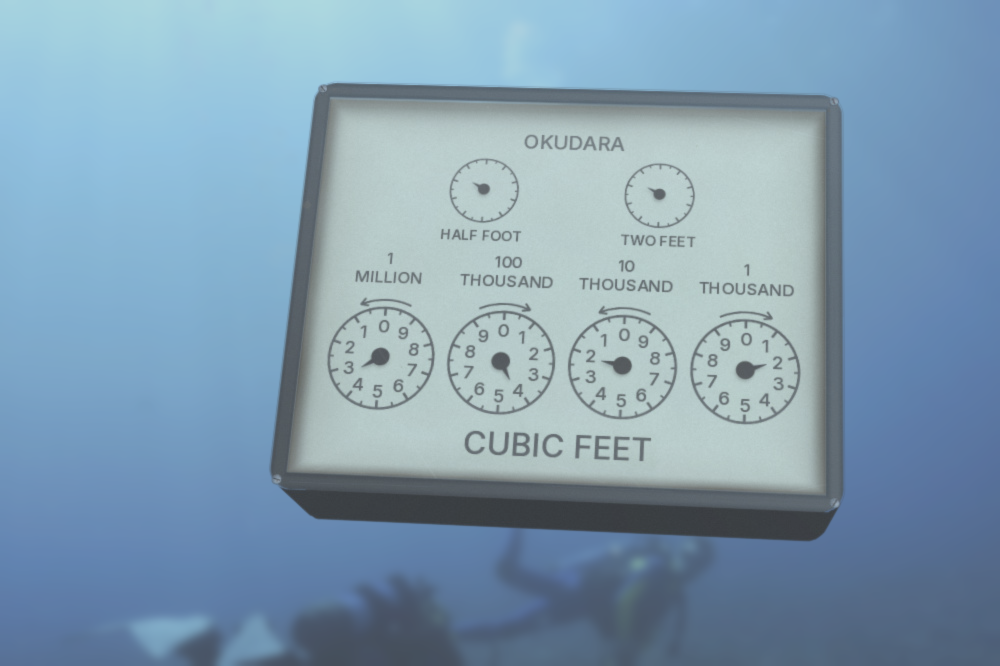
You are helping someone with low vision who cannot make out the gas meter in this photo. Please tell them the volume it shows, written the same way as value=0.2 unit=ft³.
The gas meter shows value=342200 unit=ft³
